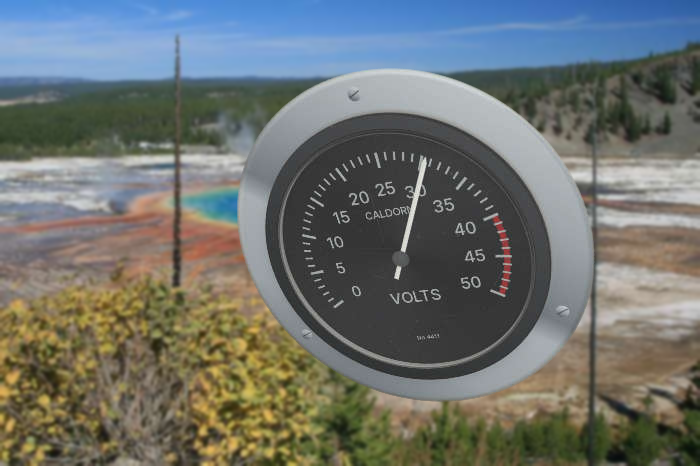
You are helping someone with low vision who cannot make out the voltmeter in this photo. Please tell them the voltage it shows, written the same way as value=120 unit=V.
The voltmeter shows value=30.5 unit=V
